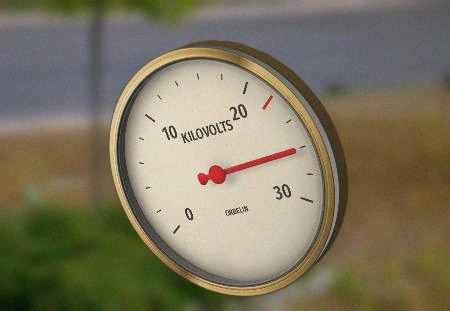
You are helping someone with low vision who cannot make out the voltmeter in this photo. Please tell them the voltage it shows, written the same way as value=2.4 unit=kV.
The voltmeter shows value=26 unit=kV
